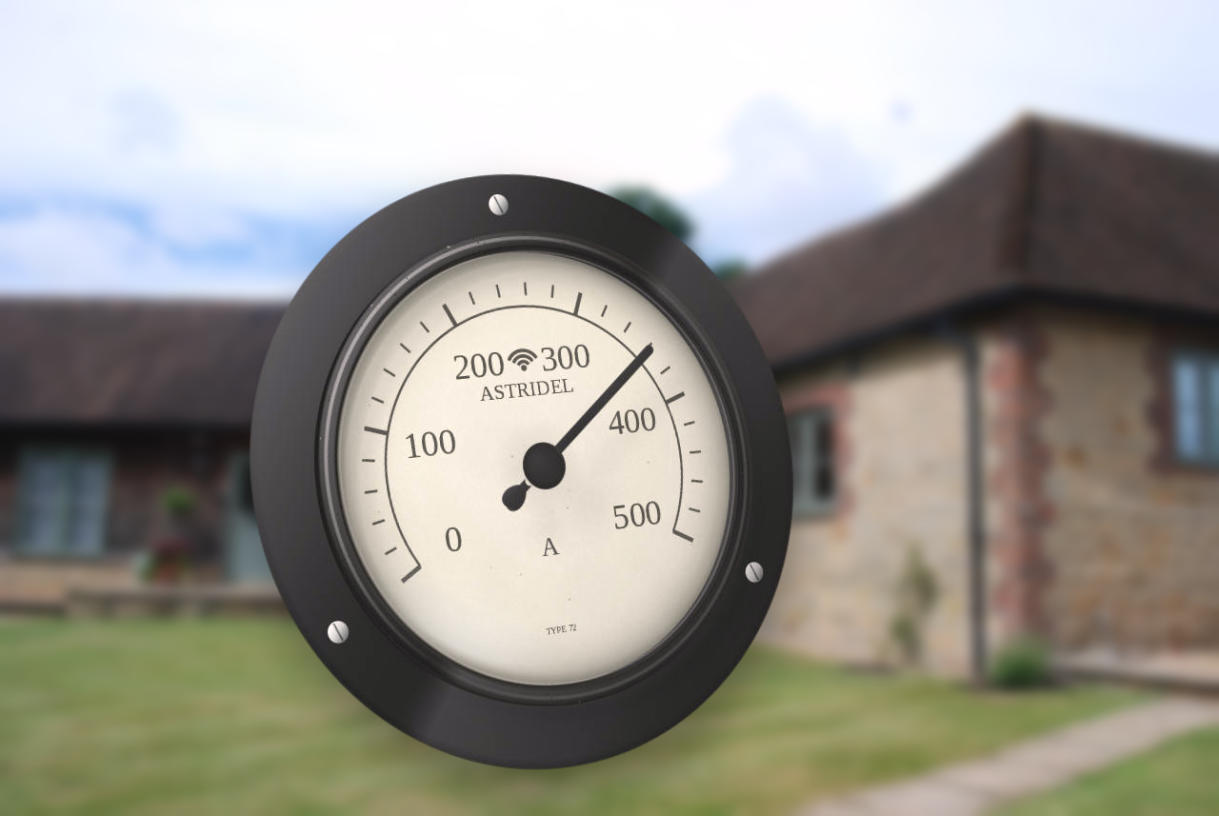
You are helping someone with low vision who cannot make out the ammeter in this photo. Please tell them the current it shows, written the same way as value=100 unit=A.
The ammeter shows value=360 unit=A
